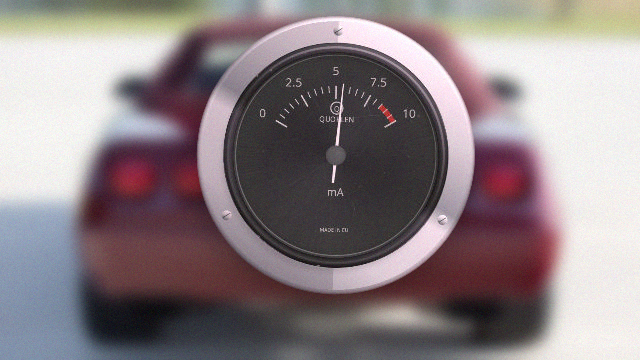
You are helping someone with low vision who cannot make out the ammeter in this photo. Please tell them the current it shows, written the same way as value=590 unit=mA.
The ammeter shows value=5.5 unit=mA
